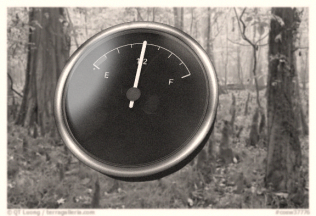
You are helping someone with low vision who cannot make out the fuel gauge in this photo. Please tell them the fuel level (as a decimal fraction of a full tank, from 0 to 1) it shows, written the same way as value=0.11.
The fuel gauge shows value=0.5
